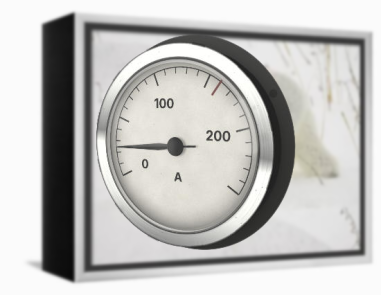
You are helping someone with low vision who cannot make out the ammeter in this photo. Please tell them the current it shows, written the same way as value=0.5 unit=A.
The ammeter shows value=25 unit=A
